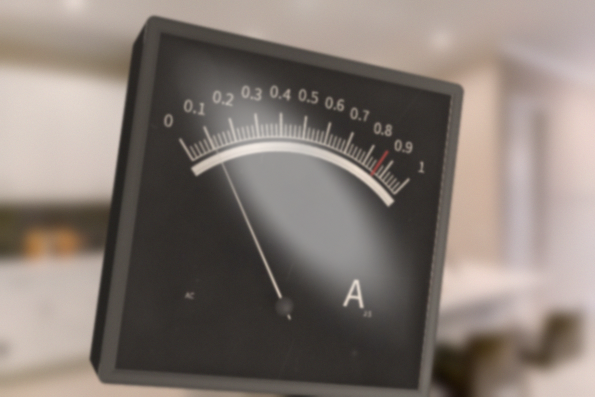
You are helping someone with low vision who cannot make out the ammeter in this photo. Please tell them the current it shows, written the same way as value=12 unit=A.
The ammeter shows value=0.1 unit=A
